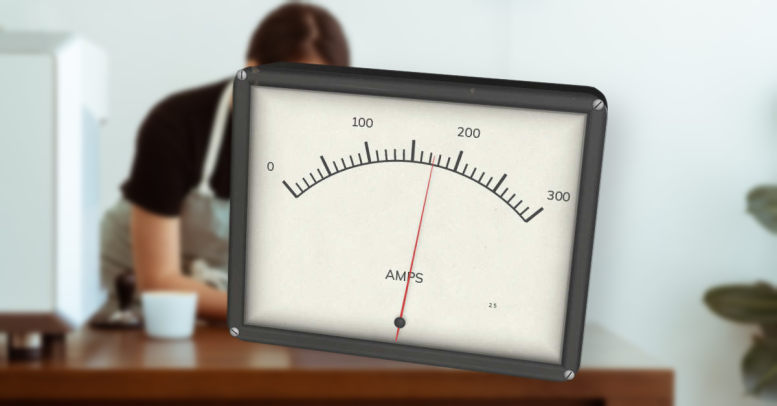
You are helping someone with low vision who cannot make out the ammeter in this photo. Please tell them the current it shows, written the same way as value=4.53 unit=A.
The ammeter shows value=175 unit=A
